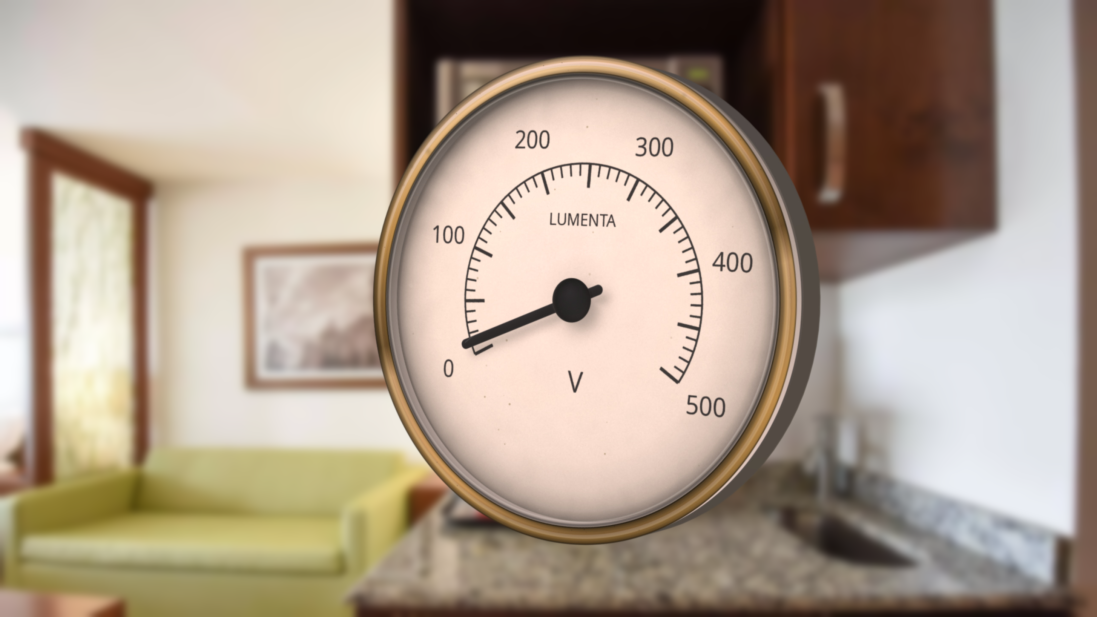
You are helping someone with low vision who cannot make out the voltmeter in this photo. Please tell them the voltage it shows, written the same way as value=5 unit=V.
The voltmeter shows value=10 unit=V
